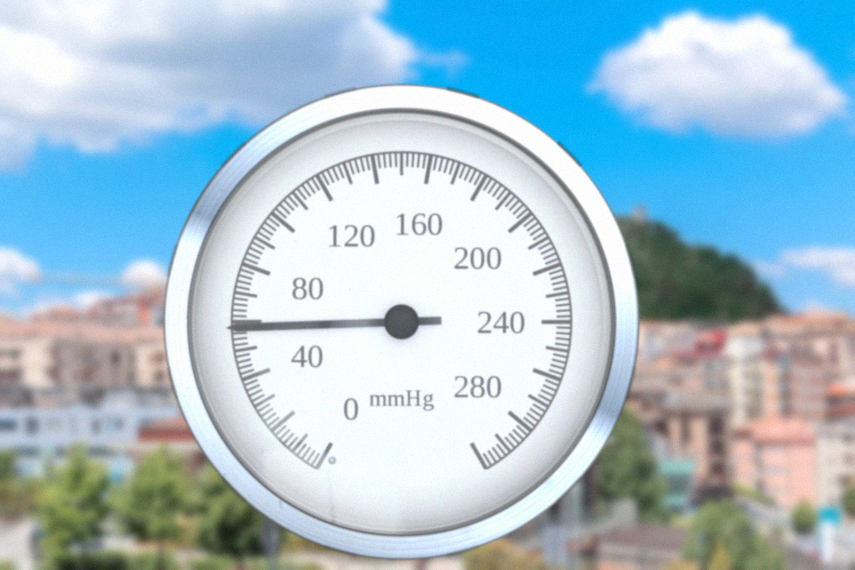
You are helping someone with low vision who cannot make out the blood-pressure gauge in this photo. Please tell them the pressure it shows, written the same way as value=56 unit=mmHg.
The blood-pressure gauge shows value=58 unit=mmHg
